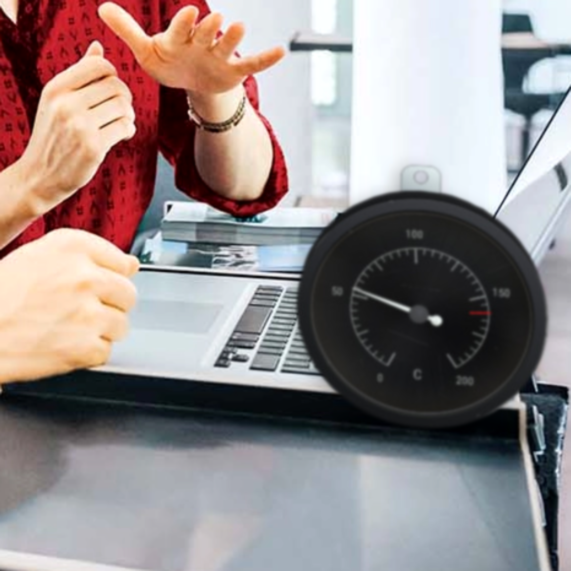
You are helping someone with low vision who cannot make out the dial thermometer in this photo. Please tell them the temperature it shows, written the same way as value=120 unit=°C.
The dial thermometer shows value=55 unit=°C
